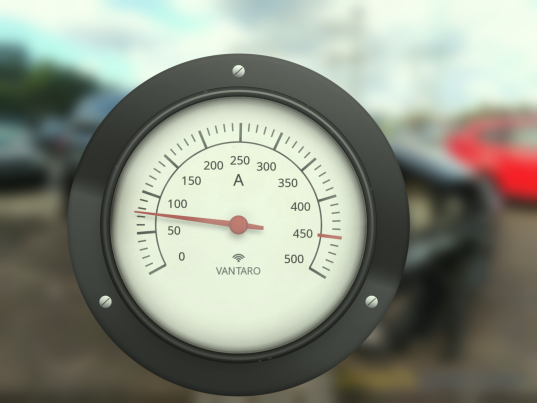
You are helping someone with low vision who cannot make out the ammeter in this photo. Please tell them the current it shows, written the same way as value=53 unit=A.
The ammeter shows value=75 unit=A
